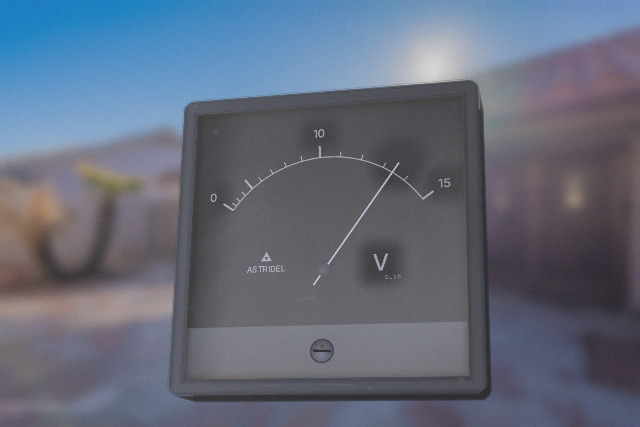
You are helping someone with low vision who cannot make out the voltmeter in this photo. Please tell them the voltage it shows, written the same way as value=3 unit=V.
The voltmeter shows value=13.5 unit=V
